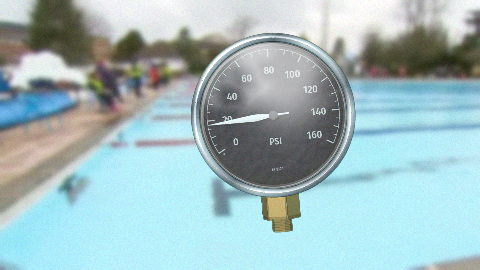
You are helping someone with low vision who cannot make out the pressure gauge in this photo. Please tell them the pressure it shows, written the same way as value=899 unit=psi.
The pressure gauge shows value=17.5 unit=psi
